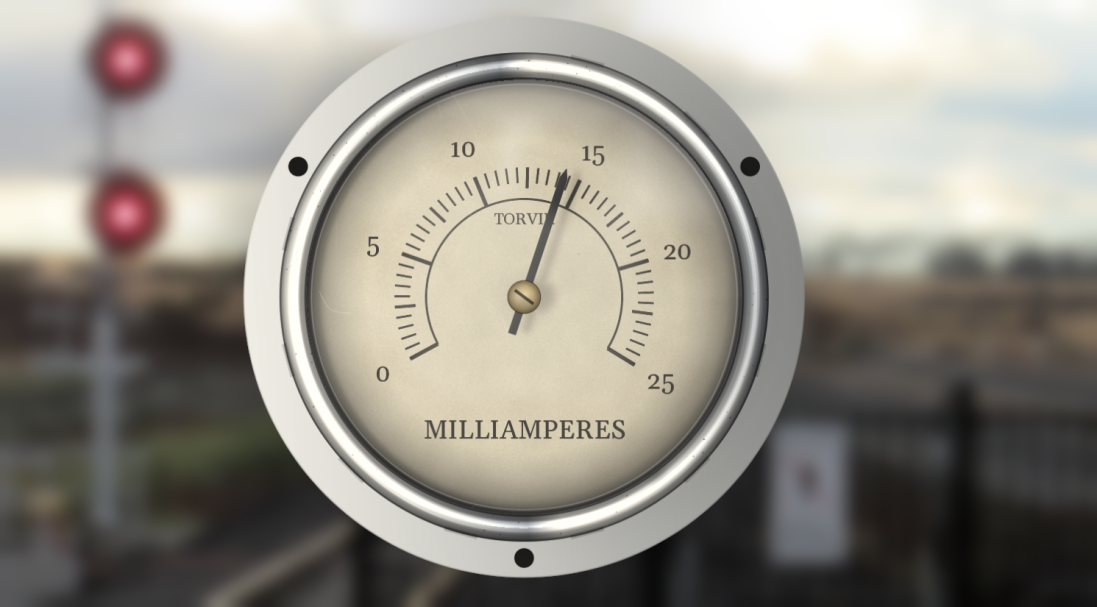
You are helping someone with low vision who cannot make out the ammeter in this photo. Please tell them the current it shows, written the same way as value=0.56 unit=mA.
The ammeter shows value=14.25 unit=mA
